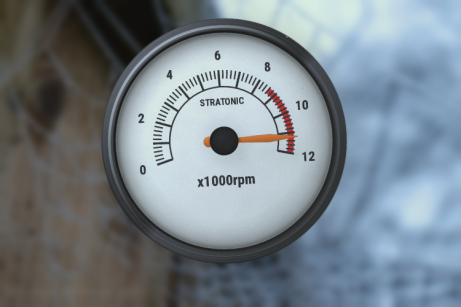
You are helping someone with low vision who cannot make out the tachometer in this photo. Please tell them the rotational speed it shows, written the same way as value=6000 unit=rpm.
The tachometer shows value=11200 unit=rpm
